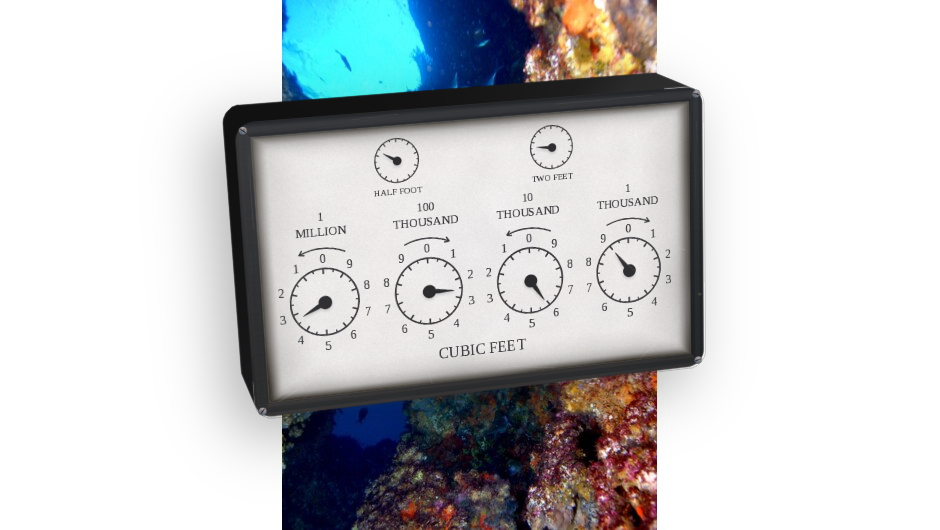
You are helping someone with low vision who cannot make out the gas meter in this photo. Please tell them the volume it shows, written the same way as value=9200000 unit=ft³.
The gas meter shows value=325900 unit=ft³
